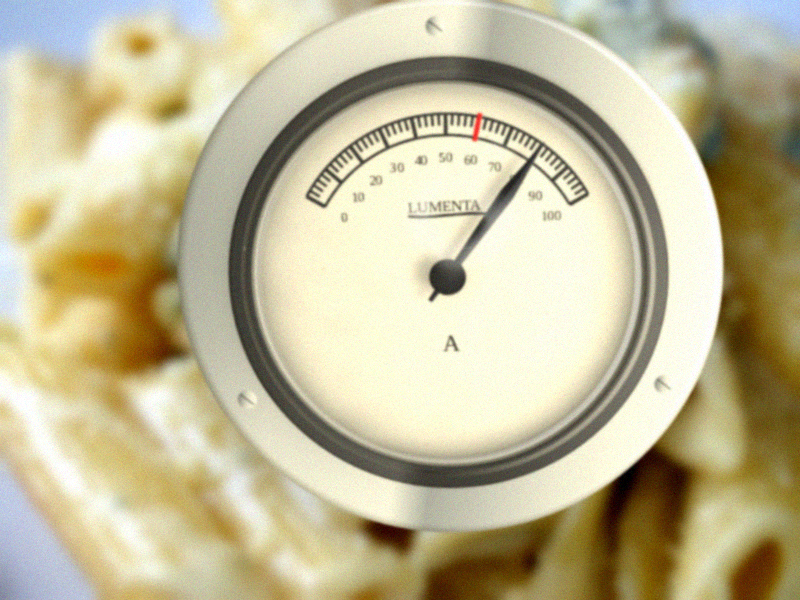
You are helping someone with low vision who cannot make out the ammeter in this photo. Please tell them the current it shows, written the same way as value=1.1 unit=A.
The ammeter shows value=80 unit=A
